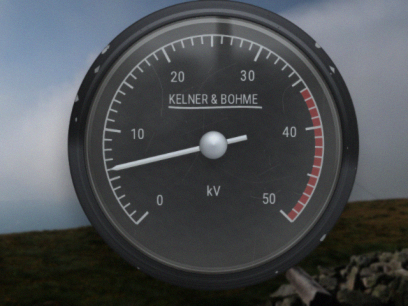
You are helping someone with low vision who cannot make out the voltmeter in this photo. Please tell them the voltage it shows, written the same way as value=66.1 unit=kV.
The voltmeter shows value=6 unit=kV
